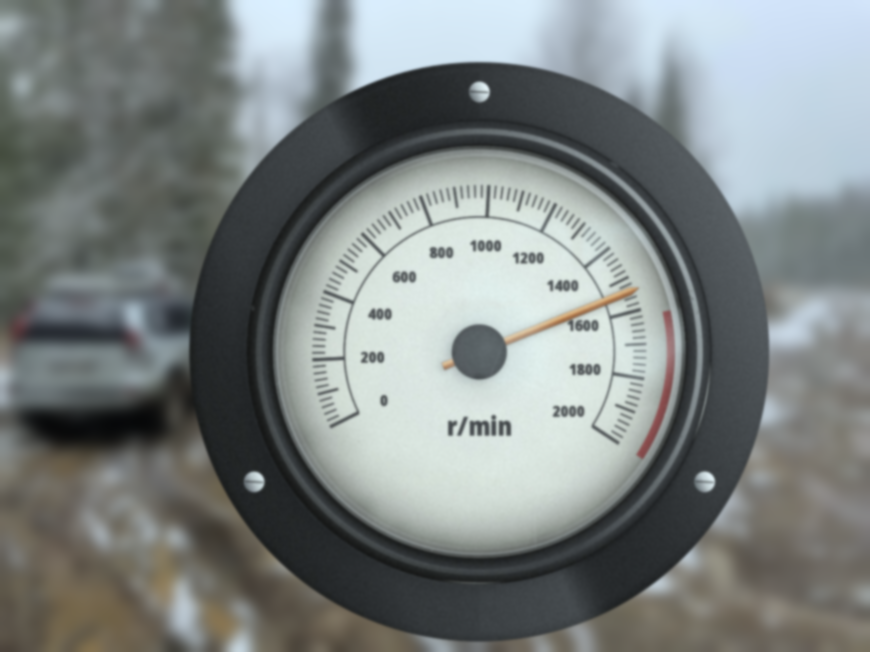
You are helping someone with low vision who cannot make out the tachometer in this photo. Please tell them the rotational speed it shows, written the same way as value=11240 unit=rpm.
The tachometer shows value=1540 unit=rpm
